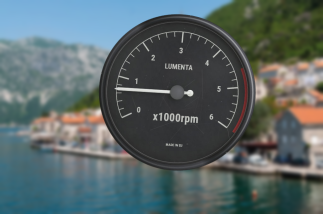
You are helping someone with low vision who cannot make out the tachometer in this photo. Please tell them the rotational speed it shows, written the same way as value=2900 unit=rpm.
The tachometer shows value=700 unit=rpm
